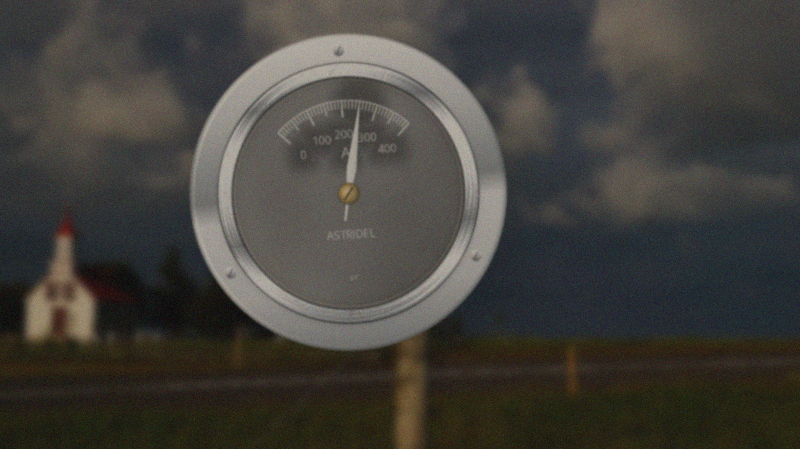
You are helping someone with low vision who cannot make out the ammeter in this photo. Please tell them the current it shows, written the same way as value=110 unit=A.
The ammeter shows value=250 unit=A
